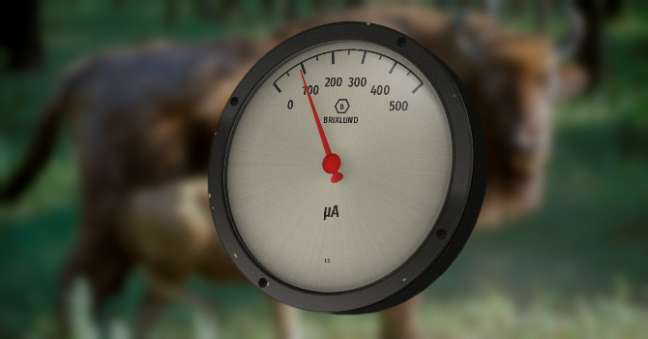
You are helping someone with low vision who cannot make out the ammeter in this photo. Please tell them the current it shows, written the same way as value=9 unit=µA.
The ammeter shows value=100 unit=µA
